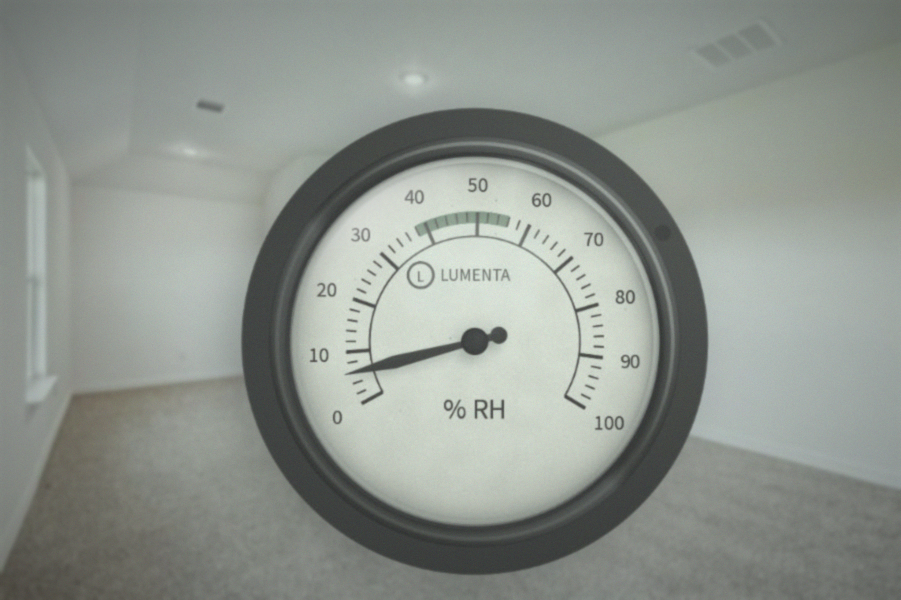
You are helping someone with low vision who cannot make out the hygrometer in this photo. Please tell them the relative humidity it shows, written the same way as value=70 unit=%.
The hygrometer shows value=6 unit=%
